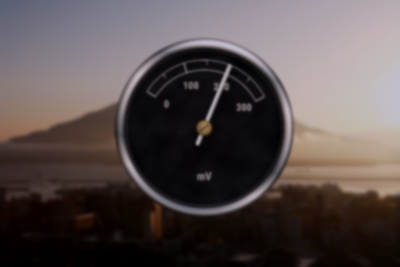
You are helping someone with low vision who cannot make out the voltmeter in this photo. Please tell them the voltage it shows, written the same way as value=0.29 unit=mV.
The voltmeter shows value=200 unit=mV
